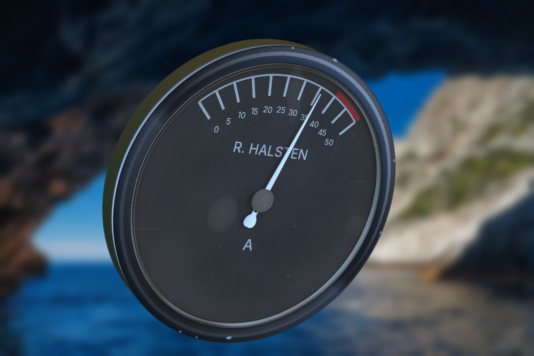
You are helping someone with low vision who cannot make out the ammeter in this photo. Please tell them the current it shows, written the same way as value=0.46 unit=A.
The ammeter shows value=35 unit=A
